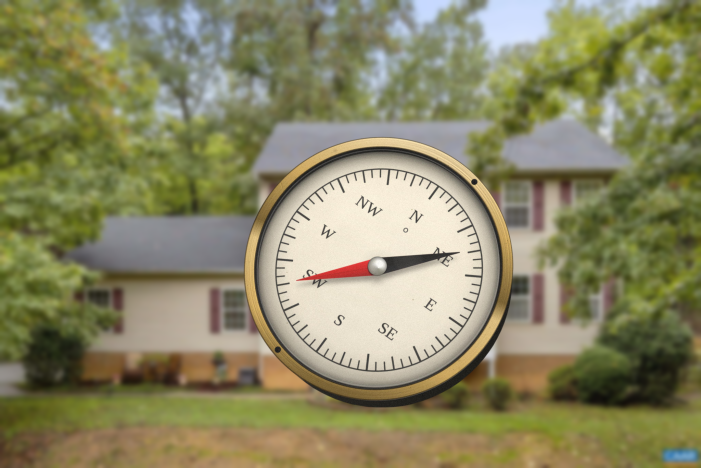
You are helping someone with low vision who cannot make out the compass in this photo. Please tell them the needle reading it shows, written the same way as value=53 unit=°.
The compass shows value=225 unit=°
